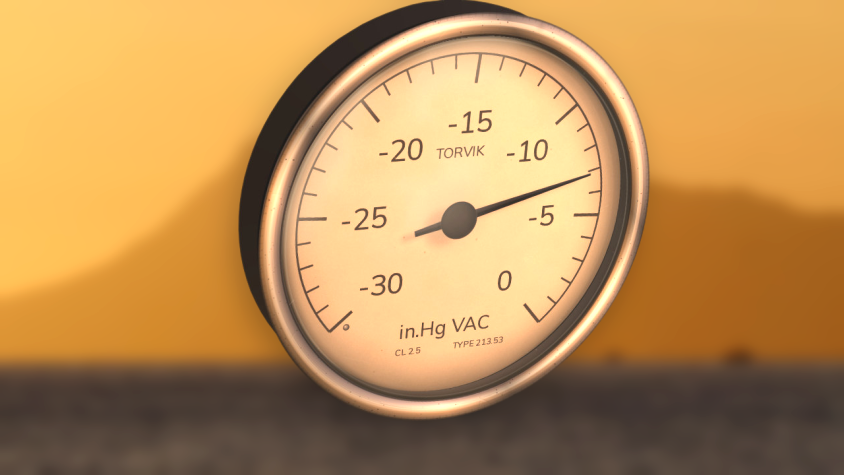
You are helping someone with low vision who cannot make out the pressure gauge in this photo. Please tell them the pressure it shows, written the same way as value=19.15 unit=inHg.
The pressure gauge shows value=-7 unit=inHg
